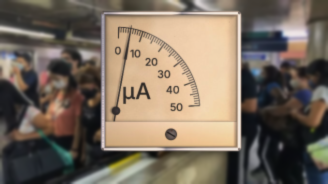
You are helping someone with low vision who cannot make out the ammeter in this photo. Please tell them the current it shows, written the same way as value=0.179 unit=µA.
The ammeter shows value=5 unit=µA
